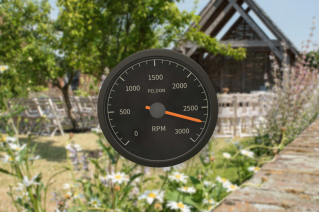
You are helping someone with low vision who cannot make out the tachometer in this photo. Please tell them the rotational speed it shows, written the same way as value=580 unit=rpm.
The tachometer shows value=2700 unit=rpm
